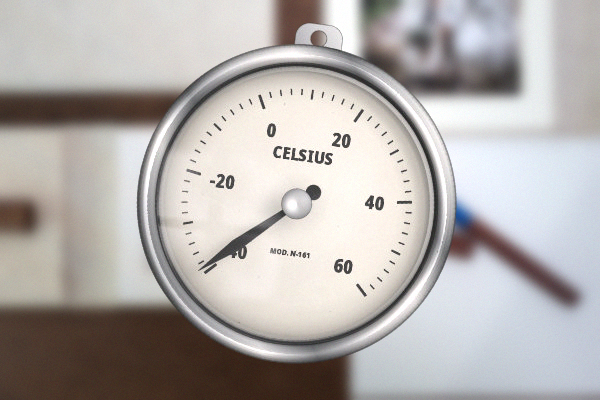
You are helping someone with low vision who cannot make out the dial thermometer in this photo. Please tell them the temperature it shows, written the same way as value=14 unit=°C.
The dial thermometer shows value=-39 unit=°C
